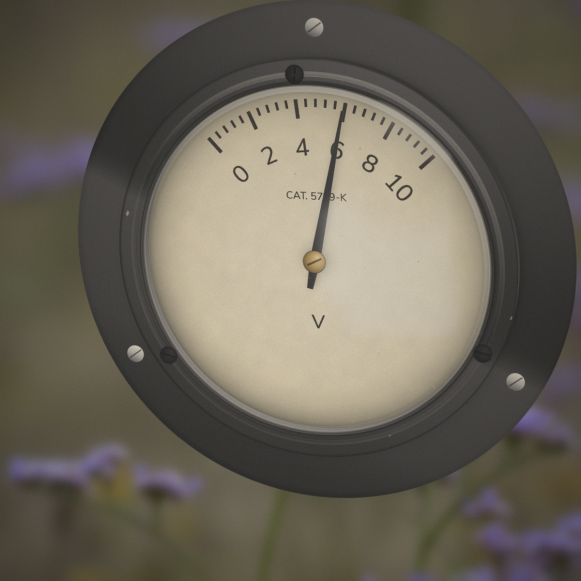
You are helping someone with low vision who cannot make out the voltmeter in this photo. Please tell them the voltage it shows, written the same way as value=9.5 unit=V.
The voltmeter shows value=6 unit=V
